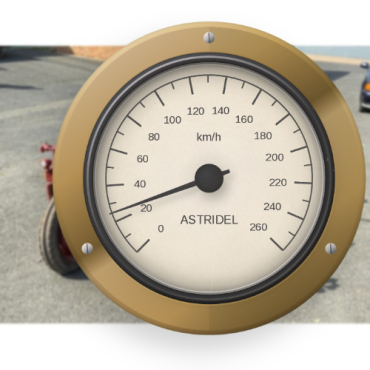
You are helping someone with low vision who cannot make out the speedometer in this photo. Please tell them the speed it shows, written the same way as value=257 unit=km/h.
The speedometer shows value=25 unit=km/h
